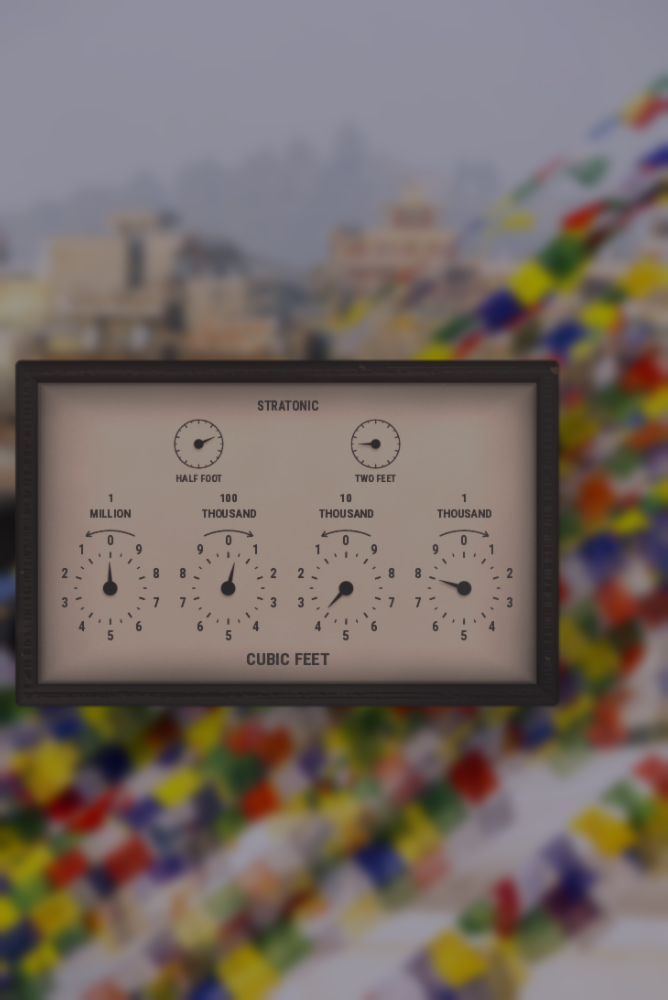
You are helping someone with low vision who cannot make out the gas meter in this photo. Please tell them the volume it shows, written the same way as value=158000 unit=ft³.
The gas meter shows value=3800 unit=ft³
